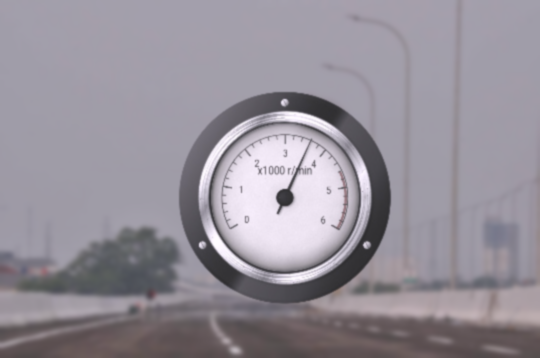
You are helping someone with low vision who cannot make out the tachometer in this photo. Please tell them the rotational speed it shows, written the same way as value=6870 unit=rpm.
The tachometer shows value=3600 unit=rpm
